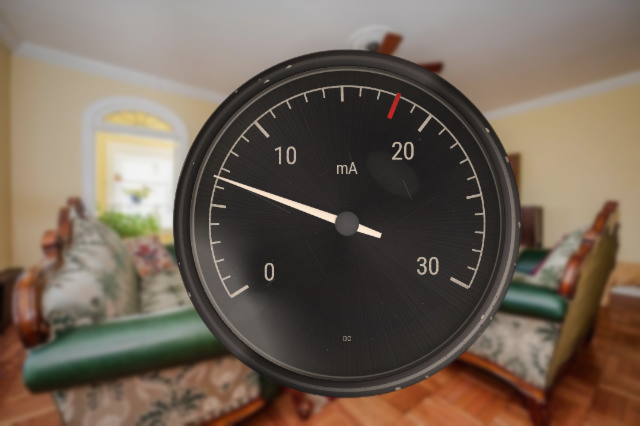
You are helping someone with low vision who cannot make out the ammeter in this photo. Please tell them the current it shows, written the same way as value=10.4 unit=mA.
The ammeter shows value=6.5 unit=mA
